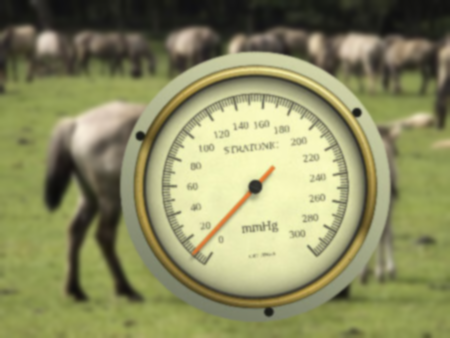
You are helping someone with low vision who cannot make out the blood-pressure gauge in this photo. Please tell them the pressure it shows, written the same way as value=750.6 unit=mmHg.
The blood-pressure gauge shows value=10 unit=mmHg
